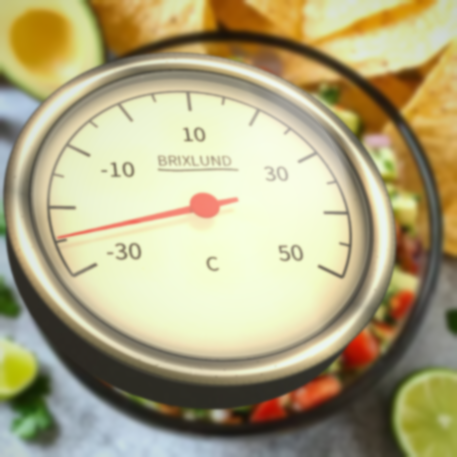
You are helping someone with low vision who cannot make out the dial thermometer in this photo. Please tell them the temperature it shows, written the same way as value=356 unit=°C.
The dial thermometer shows value=-25 unit=°C
